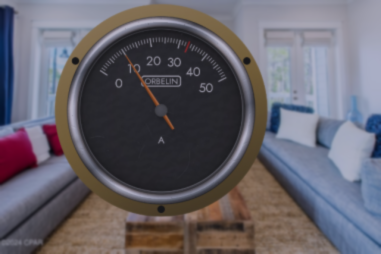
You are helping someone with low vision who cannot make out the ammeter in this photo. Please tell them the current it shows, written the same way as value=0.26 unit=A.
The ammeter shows value=10 unit=A
